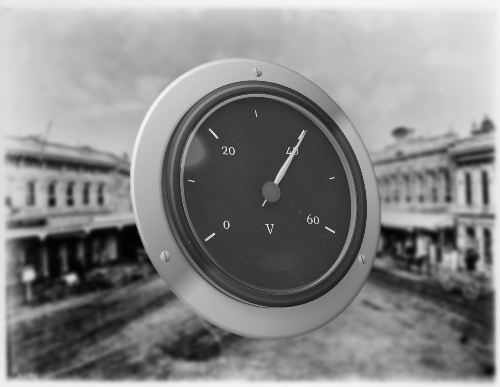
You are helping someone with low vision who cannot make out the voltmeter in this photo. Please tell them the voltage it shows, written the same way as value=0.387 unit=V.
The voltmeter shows value=40 unit=V
